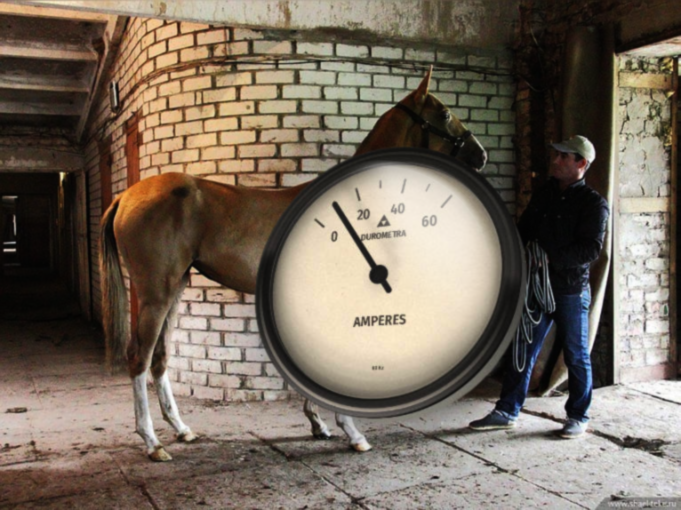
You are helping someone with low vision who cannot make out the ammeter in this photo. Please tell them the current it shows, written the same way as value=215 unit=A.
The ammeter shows value=10 unit=A
